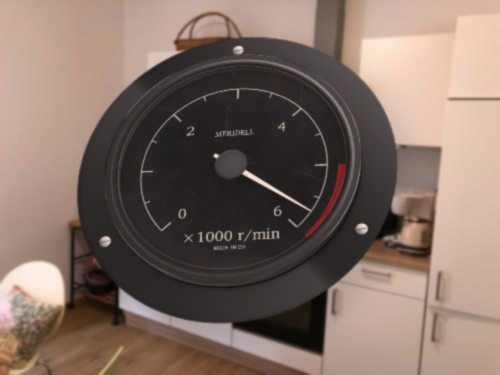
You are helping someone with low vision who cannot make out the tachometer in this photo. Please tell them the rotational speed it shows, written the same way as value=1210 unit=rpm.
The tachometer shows value=5750 unit=rpm
